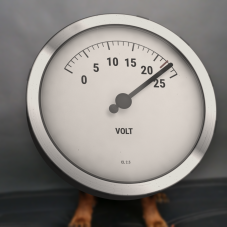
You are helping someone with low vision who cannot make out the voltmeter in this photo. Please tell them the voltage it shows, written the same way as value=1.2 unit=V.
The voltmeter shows value=23 unit=V
